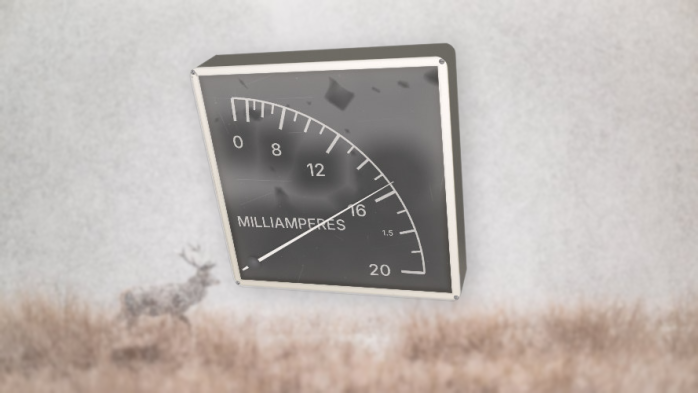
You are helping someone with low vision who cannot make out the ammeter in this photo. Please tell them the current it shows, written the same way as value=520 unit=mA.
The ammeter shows value=15.5 unit=mA
